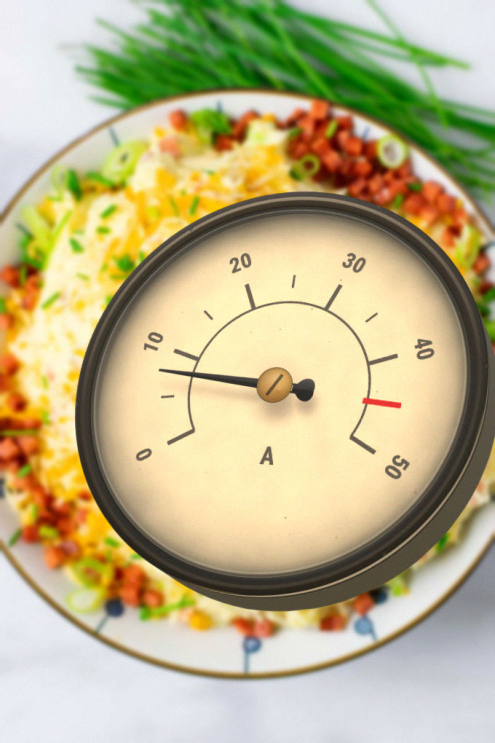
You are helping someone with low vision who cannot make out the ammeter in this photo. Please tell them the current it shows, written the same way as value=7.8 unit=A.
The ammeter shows value=7.5 unit=A
